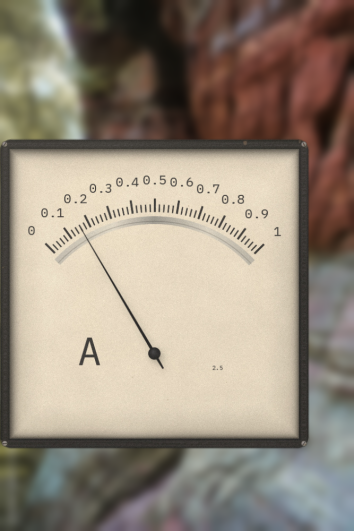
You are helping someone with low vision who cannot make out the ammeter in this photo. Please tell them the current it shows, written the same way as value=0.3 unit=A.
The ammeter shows value=0.16 unit=A
